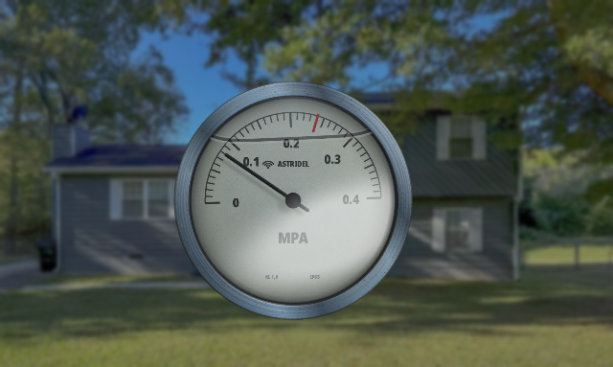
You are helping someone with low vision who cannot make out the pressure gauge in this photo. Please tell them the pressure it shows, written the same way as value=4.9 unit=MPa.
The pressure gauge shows value=0.08 unit=MPa
